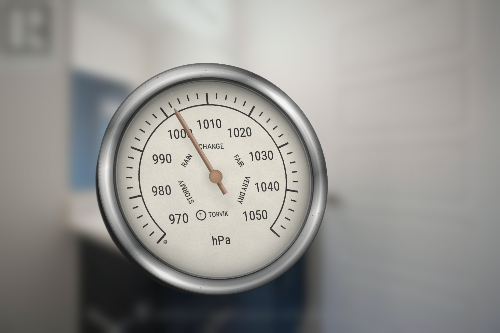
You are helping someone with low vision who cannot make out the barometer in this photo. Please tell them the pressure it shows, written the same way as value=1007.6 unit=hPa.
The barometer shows value=1002 unit=hPa
